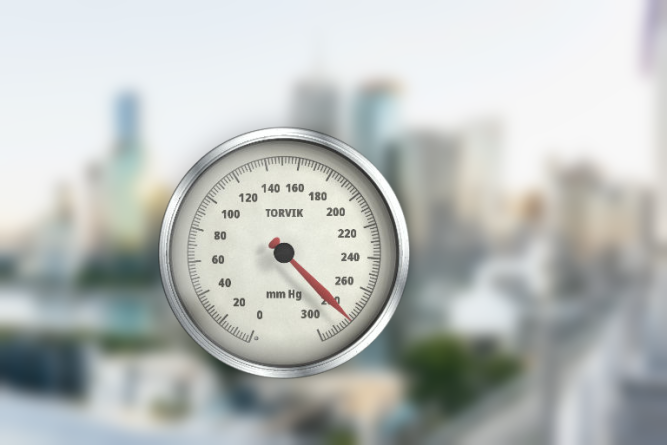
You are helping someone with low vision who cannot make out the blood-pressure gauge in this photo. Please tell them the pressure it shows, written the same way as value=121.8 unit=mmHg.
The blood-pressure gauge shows value=280 unit=mmHg
